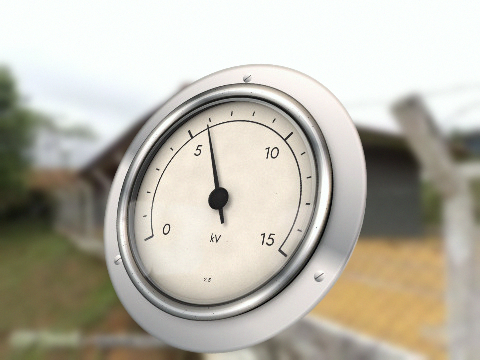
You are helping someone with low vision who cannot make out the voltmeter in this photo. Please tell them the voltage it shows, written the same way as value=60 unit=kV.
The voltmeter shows value=6 unit=kV
